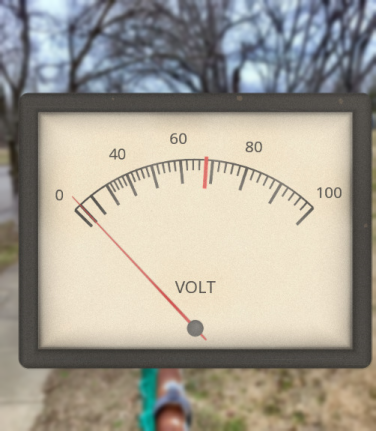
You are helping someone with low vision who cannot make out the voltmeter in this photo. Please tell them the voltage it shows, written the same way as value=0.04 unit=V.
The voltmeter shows value=10 unit=V
